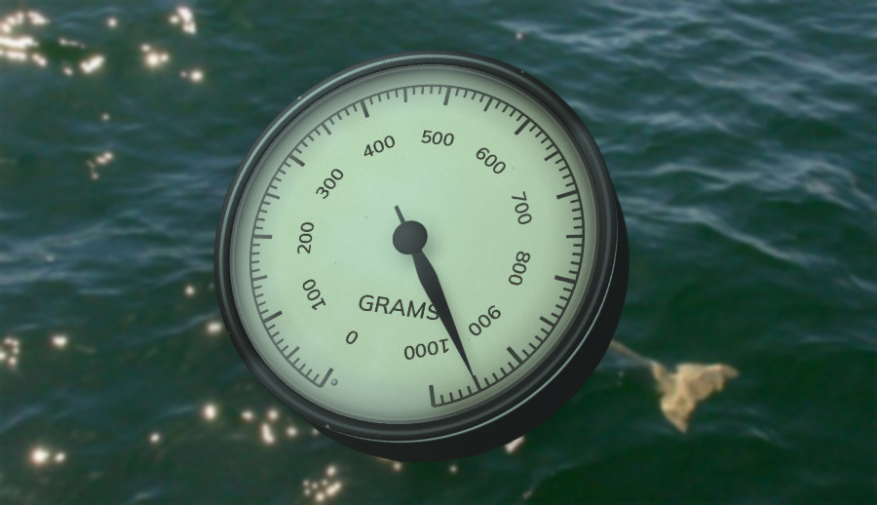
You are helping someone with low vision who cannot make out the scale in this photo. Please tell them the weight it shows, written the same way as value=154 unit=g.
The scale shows value=950 unit=g
